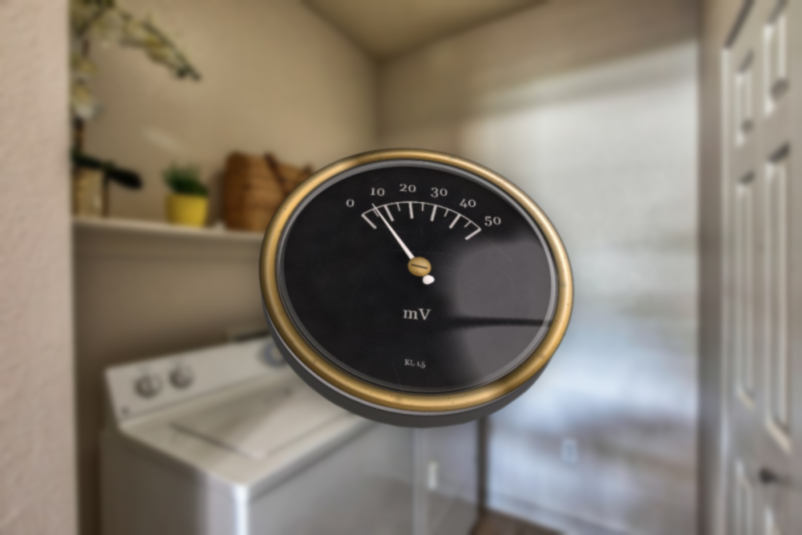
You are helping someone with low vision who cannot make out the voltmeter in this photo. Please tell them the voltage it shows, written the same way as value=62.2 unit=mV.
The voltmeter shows value=5 unit=mV
